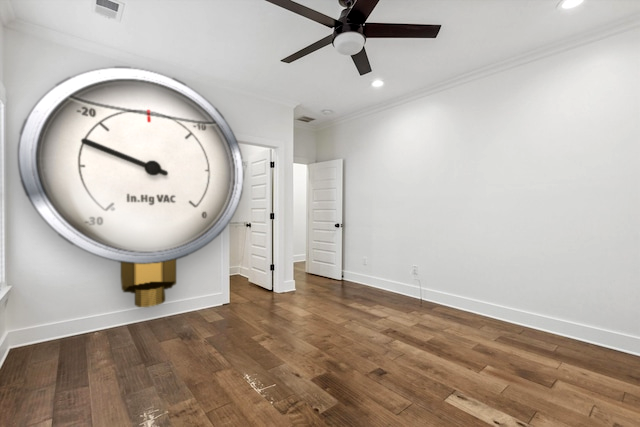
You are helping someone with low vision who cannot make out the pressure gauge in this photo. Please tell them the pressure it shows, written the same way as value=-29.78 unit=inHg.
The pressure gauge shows value=-22.5 unit=inHg
